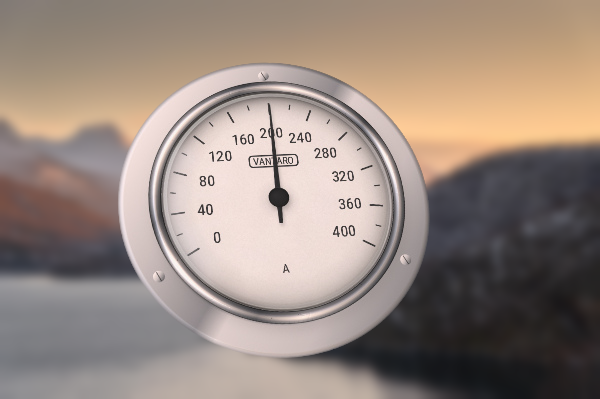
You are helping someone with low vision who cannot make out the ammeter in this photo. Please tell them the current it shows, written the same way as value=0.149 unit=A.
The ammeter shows value=200 unit=A
